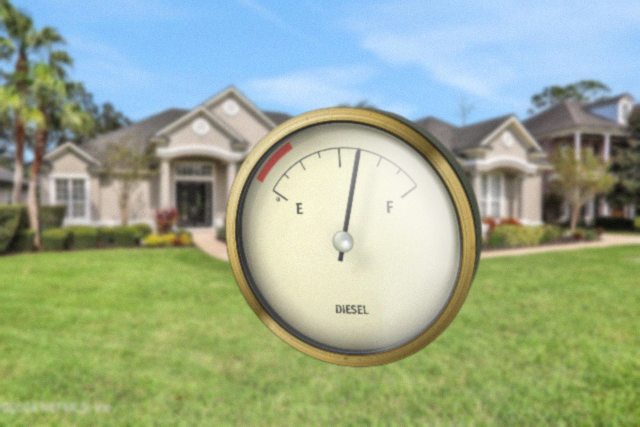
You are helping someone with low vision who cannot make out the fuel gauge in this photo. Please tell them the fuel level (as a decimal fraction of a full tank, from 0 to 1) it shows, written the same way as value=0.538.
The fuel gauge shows value=0.625
